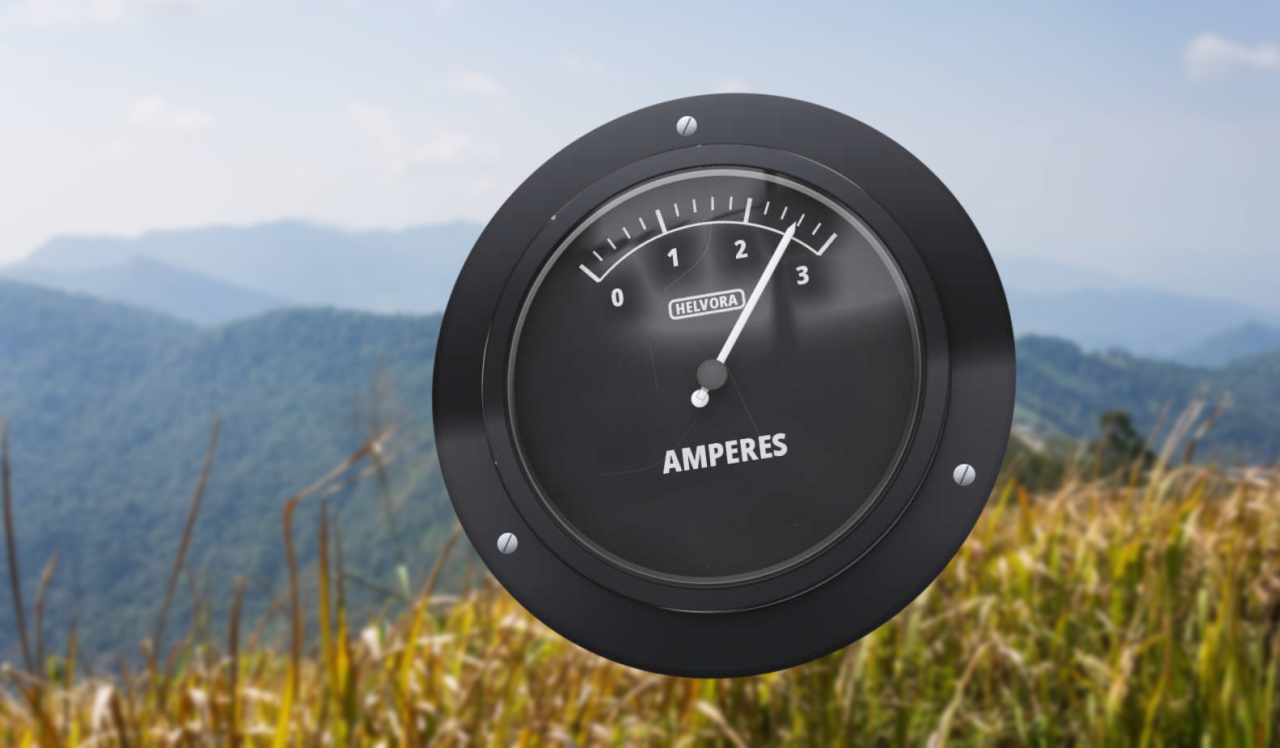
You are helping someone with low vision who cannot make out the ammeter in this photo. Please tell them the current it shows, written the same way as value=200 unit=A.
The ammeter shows value=2.6 unit=A
